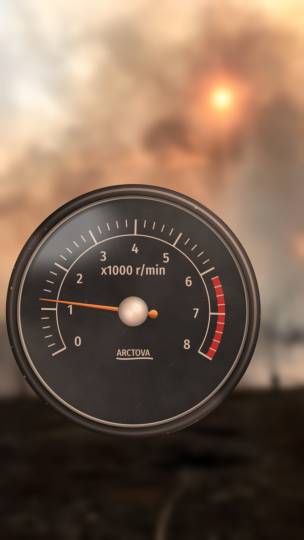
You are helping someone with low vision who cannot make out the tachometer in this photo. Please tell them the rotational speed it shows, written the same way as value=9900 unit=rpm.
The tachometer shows value=1200 unit=rpm
